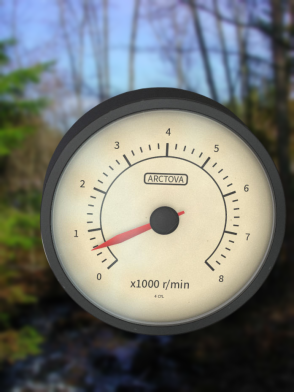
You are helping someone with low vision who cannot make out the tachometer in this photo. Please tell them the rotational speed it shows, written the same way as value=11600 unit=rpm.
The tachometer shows value=600 unit=rpm
